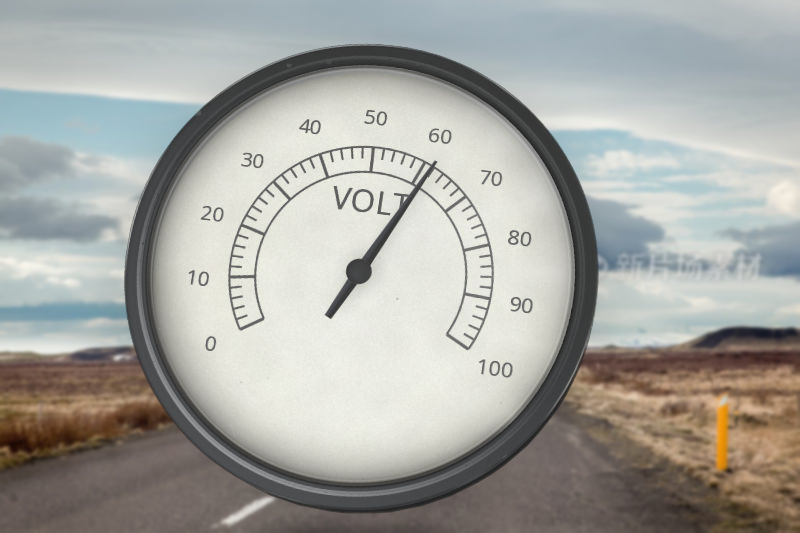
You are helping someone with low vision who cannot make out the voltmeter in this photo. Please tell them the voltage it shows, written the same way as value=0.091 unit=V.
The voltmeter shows value=62 unit=V
